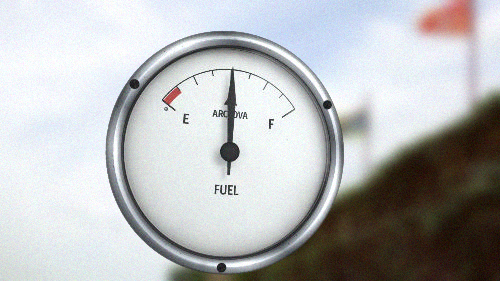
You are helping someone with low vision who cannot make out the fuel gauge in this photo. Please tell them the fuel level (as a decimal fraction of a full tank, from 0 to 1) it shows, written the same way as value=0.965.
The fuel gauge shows value=0.5
